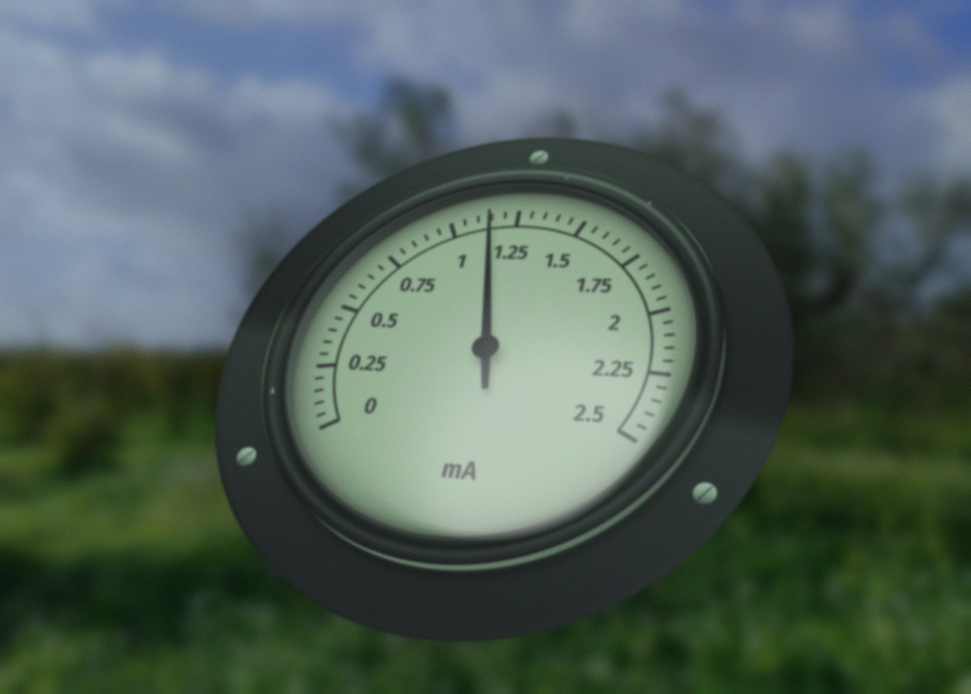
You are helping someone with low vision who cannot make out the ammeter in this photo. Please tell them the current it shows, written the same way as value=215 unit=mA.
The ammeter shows value=1.15 unit=mA
